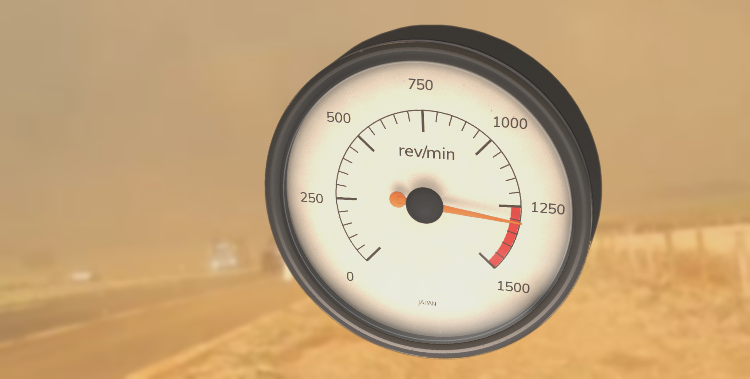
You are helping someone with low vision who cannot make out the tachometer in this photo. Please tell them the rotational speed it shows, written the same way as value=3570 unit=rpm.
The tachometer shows value=1300 unit=rpm
